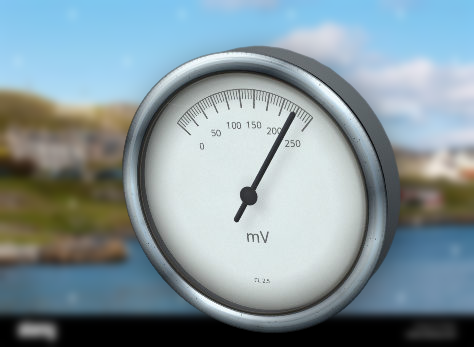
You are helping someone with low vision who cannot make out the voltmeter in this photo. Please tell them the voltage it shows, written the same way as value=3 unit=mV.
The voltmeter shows value=225 unit=mV
